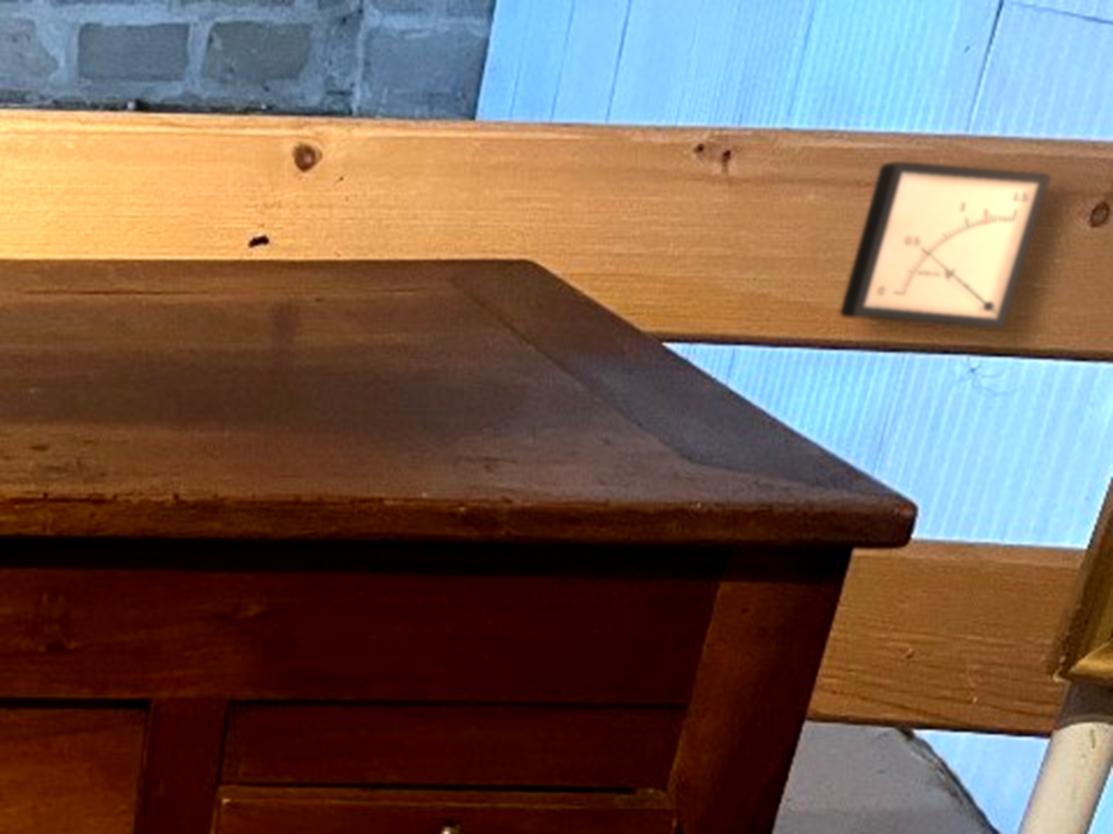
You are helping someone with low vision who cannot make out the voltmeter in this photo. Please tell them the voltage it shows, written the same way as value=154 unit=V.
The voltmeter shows value=0.5 unit=V
